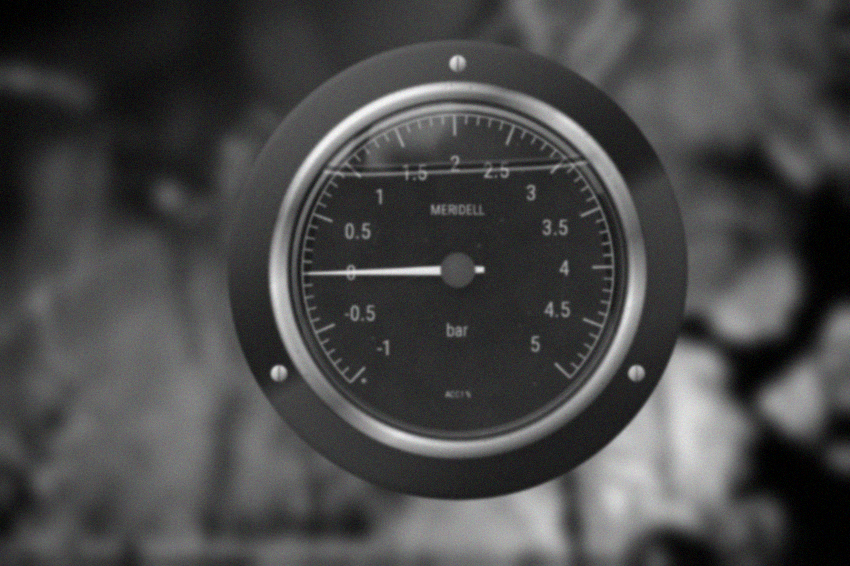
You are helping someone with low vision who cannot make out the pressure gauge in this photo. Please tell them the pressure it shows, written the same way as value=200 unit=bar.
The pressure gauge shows value=0 unit=bar
